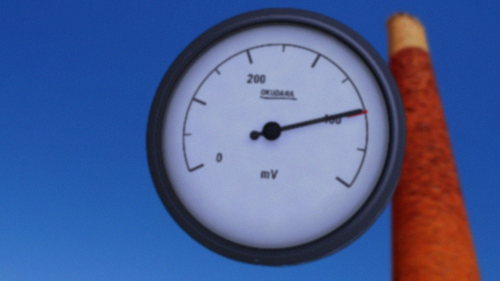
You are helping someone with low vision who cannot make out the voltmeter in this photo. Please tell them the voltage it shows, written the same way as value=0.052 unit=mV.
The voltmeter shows value=400 unit=mV
